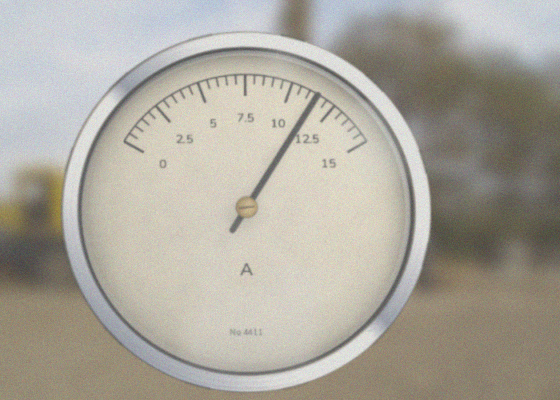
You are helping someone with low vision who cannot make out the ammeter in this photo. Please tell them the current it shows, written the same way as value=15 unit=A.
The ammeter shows value=11.5 unit=A
